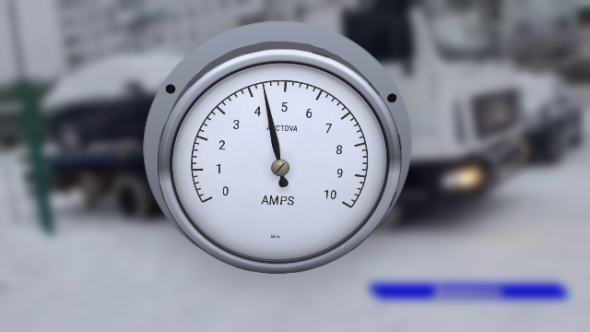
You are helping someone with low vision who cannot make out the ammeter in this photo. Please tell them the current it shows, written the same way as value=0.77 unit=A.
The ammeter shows value=4.4 unit=A
